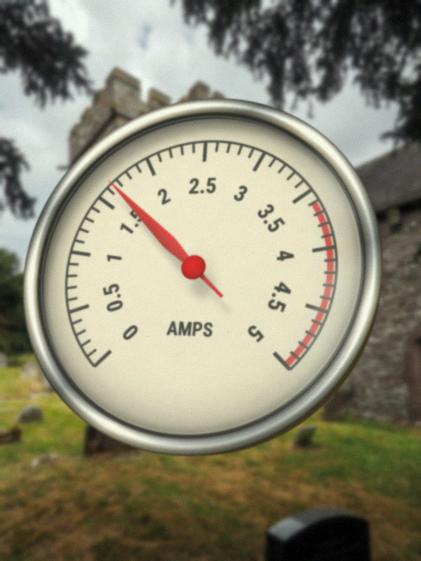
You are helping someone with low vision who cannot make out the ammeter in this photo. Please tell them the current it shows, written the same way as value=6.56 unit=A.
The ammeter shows value=1.65 unit=A
